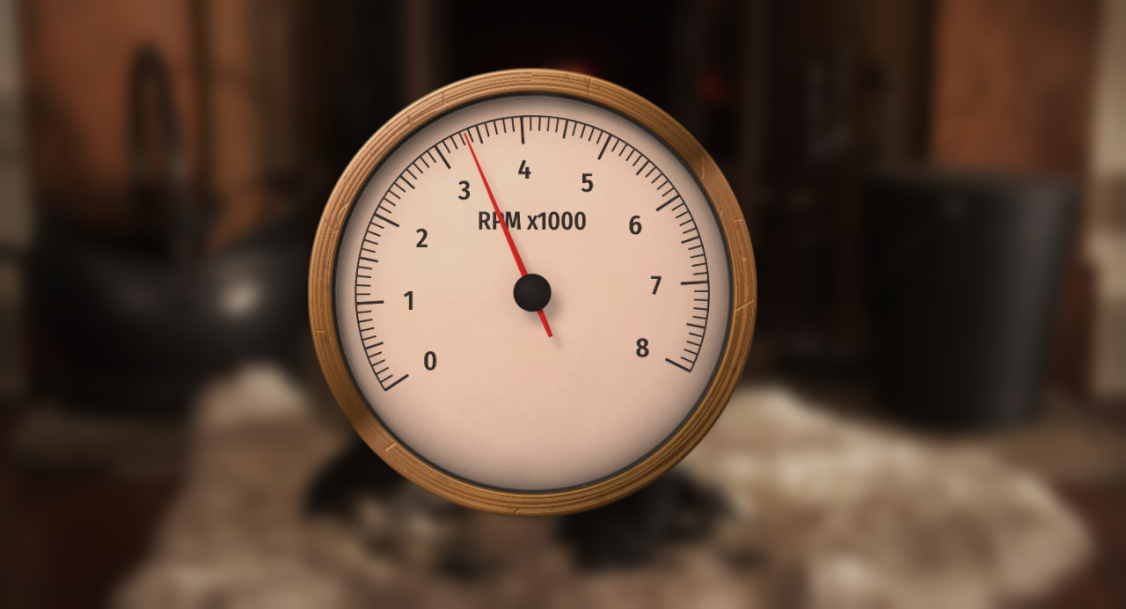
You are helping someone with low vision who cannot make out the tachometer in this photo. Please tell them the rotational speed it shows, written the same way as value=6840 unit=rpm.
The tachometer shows value=3350 unit=rpm
